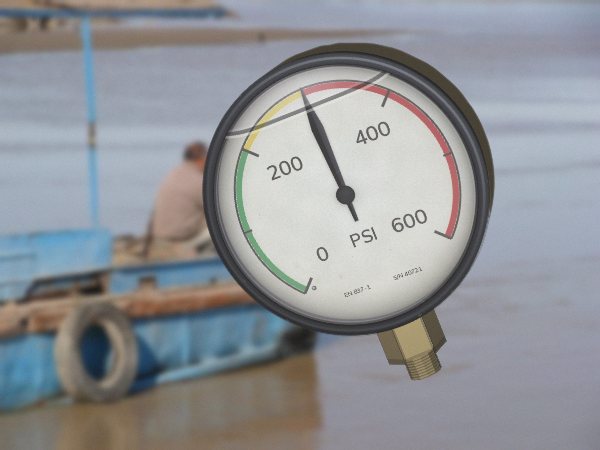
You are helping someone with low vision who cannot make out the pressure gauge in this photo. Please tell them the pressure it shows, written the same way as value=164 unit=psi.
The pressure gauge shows value=300 unit=psi
